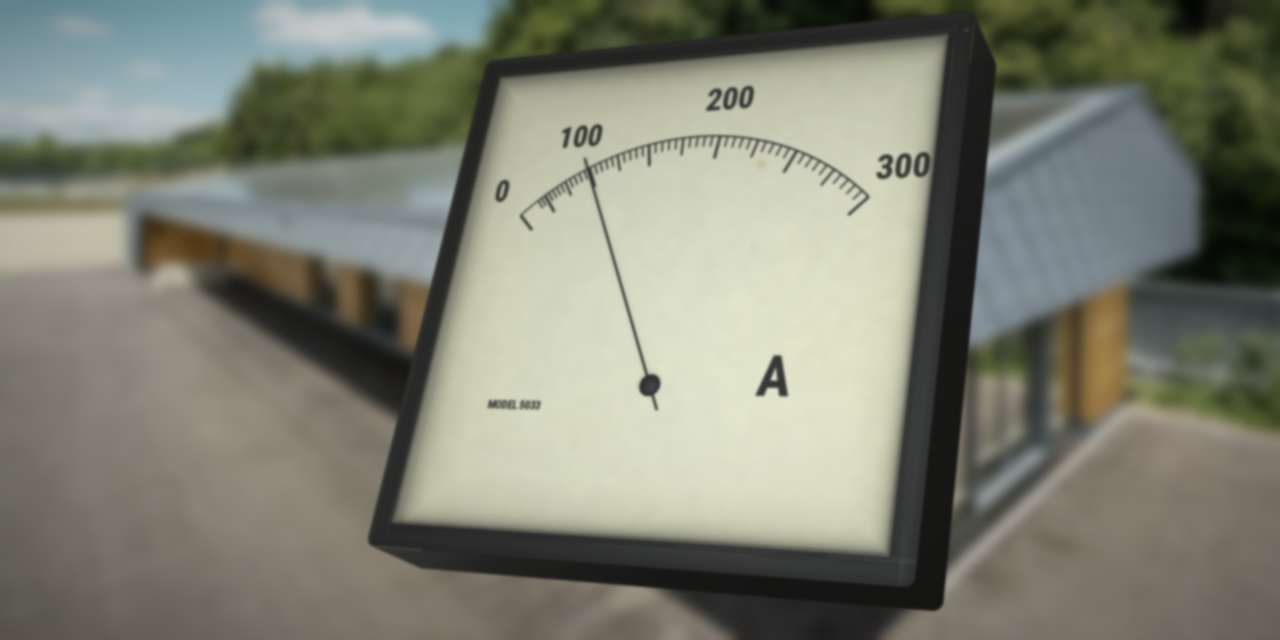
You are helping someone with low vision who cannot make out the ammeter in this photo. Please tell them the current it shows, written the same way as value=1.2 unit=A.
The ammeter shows value=100 unit=A
